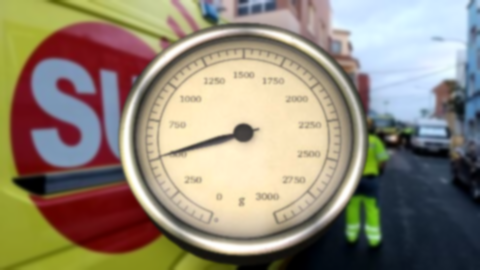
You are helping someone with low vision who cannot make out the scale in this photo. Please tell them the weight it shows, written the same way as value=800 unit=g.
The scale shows value=500 unit=g
